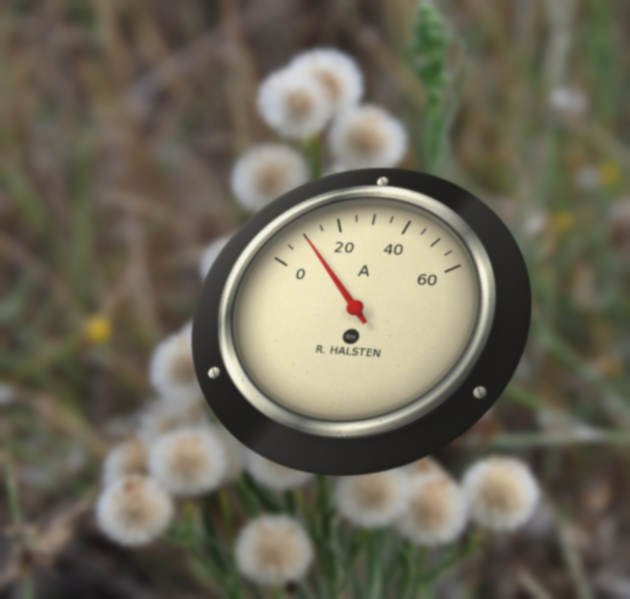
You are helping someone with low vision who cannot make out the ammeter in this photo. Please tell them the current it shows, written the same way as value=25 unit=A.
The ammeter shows value=10 unit=A
